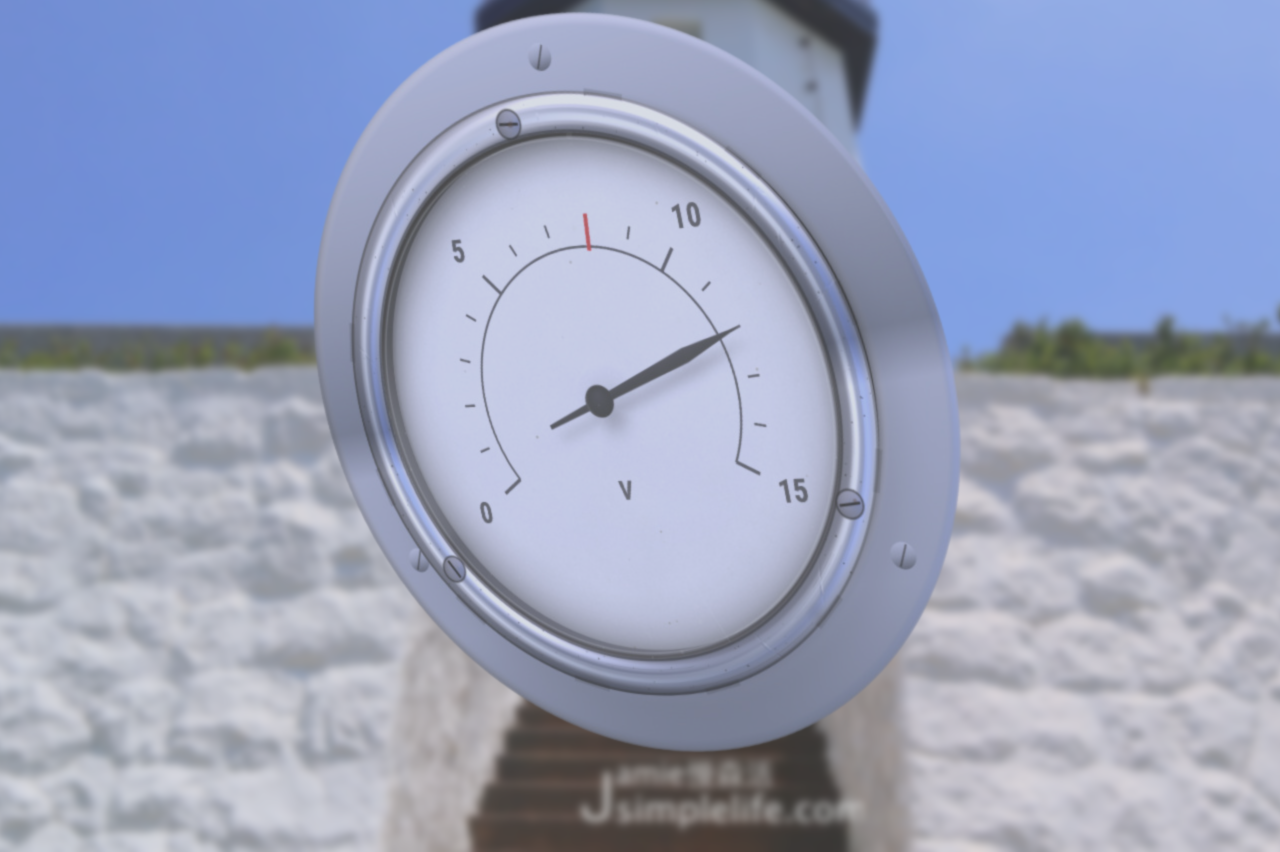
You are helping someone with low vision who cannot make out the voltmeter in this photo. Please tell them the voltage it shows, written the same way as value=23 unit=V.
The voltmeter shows value=12 unit=V
